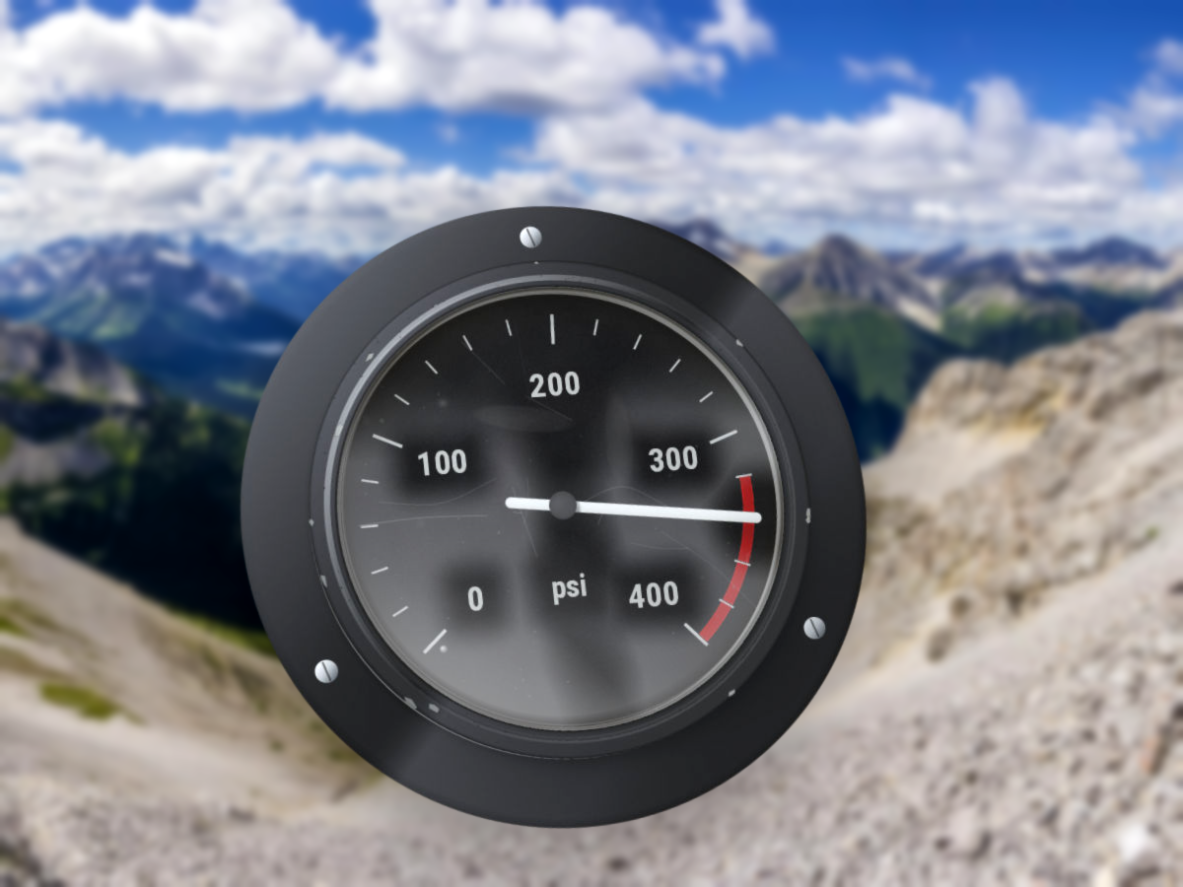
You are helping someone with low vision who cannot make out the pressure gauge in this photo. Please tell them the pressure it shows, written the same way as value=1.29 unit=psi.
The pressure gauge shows value=340 unit=psi
